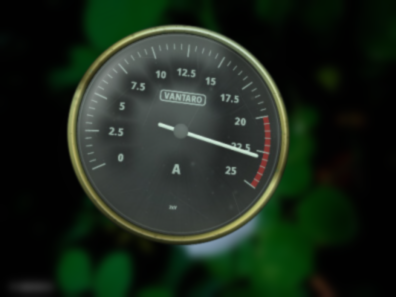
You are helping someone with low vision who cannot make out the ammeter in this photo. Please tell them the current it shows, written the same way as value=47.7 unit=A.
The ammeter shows value=23 unit=A
